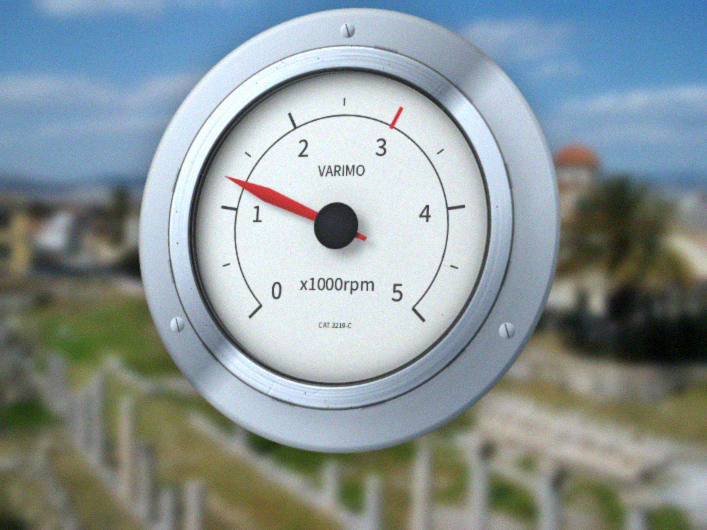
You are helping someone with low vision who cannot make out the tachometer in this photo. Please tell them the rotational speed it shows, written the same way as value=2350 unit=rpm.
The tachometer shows value=1250 unit=rpm
